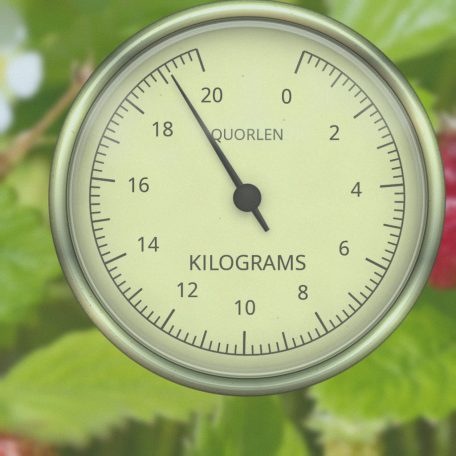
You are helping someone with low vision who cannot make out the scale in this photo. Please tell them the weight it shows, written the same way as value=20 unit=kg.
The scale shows value=19.2 unit=kg
